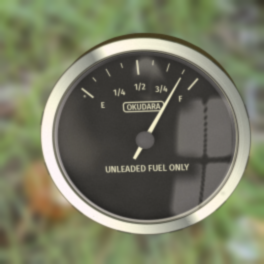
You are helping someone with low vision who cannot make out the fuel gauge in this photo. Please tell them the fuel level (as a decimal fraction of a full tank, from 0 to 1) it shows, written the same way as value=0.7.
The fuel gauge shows value=0.875
